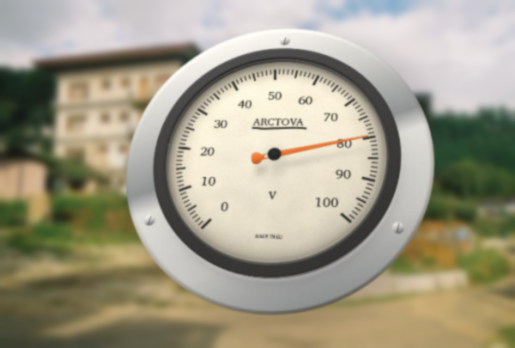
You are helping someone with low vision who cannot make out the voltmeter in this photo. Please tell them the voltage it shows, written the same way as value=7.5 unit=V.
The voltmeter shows value=80 unit=V
